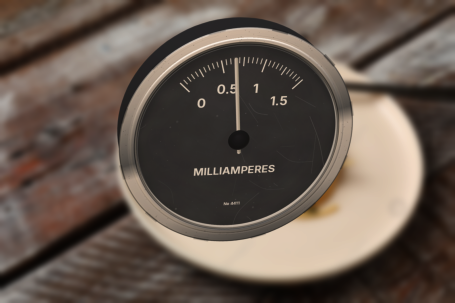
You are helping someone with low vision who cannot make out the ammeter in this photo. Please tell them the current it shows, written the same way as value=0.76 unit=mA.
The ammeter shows value=0.65 unit=mA
